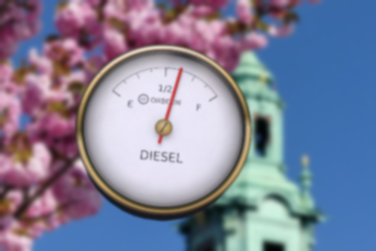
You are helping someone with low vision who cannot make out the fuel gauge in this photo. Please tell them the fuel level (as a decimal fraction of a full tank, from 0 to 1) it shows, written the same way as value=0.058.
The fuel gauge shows value=0.625
